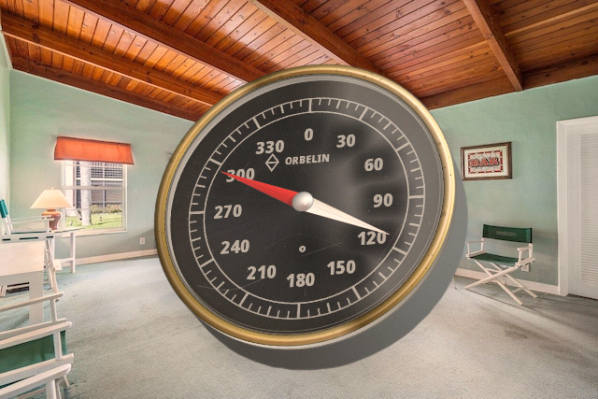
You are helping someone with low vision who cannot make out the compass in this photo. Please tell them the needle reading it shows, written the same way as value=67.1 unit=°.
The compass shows value=295 unit=°
